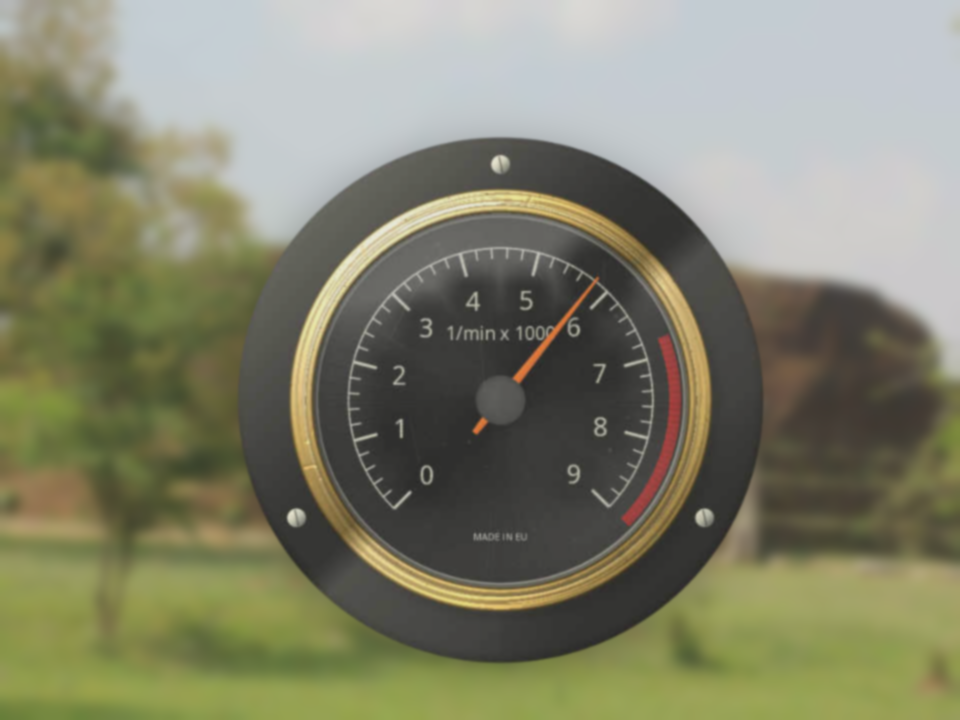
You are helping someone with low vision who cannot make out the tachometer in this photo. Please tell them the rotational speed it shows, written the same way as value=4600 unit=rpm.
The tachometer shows value=5800 unit=rpm
